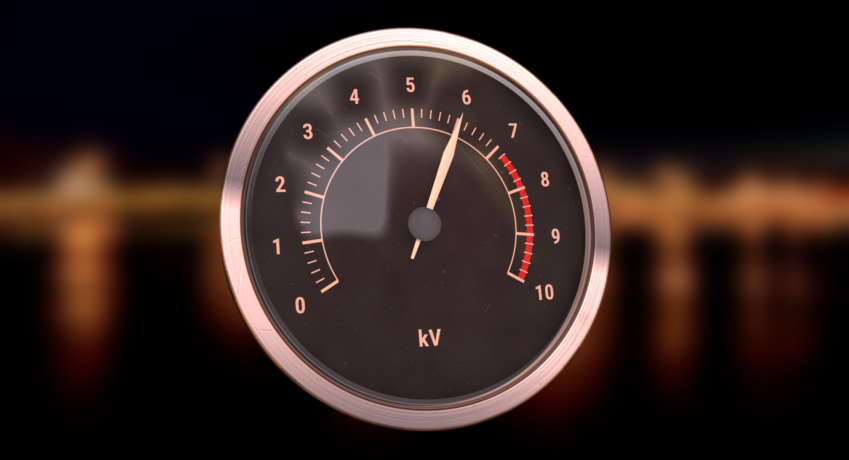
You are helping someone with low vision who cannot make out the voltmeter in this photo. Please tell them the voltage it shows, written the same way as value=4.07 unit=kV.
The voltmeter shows value=6 unit=kV
